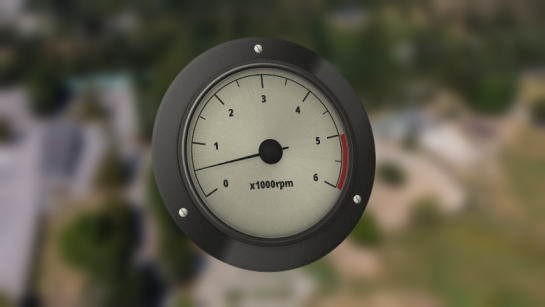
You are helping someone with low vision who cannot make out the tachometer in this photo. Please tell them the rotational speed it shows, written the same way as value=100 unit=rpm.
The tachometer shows value=500 unit=rpm
